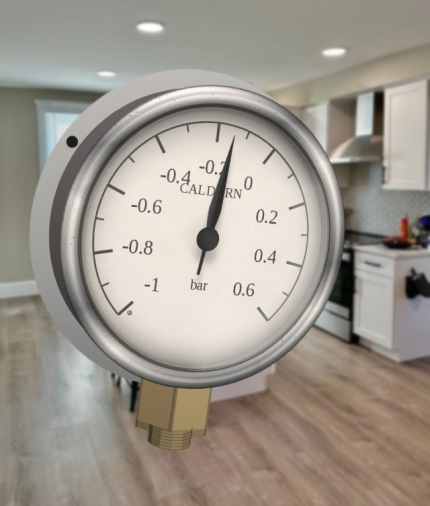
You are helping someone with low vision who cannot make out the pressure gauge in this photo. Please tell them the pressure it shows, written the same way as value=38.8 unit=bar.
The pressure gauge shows value=-0.15 unit=bar
